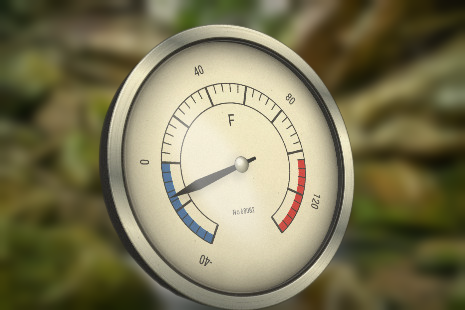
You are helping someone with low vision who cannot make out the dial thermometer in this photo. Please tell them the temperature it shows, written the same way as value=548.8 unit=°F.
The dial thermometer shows value=-14 unit=°F
